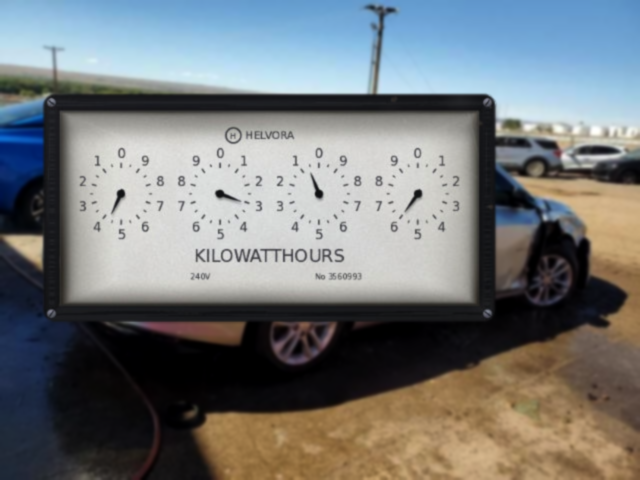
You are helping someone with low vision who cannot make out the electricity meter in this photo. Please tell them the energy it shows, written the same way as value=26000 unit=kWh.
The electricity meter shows value=4306 unit=kWh
